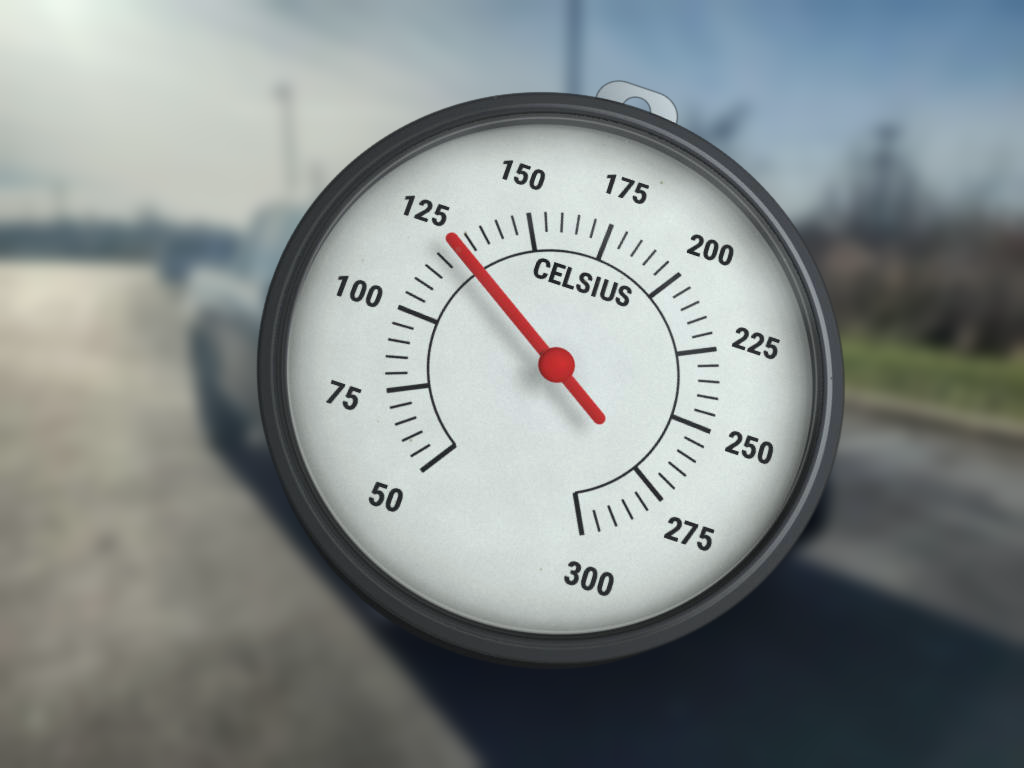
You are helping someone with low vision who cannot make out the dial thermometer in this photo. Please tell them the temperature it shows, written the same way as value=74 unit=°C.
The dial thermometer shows value=125 unit=°C
